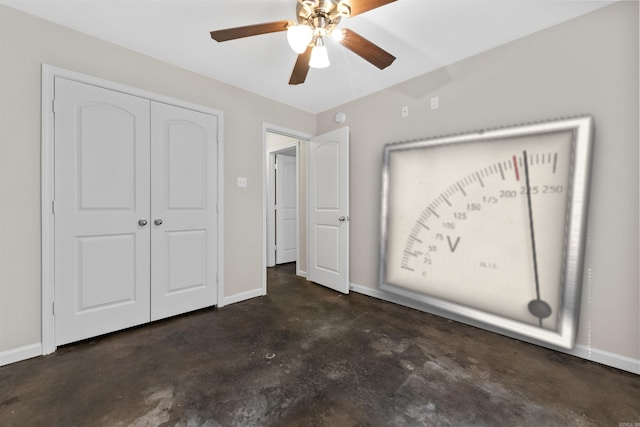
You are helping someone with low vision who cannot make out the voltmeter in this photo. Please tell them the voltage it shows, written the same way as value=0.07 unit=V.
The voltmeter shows value=225 unit=V
